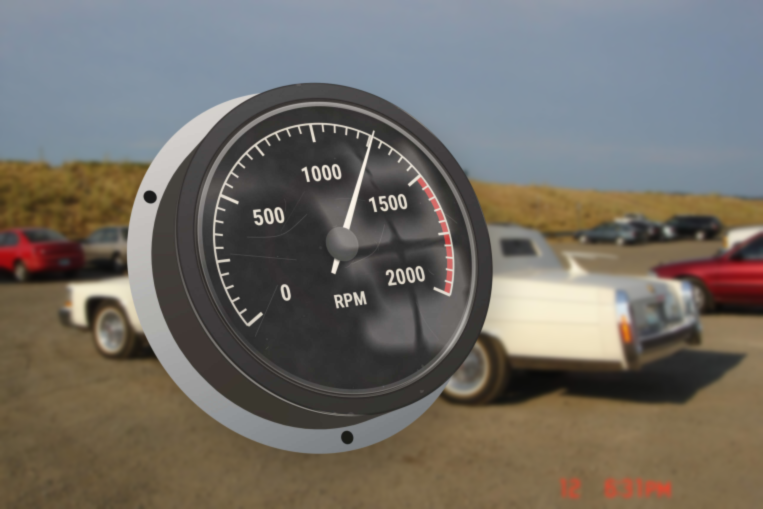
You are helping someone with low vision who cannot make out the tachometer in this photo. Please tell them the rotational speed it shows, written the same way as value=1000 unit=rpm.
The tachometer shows value=1250 unit=rpm
